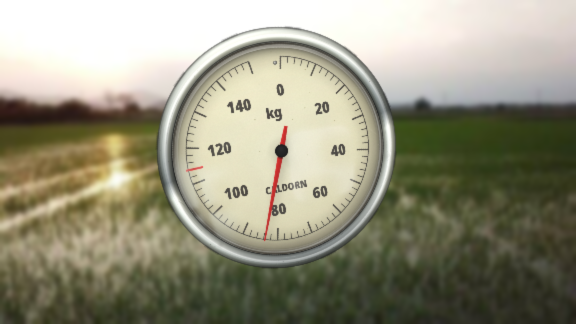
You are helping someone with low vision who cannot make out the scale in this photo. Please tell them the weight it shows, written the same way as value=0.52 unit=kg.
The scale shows value=84 unit=kg
